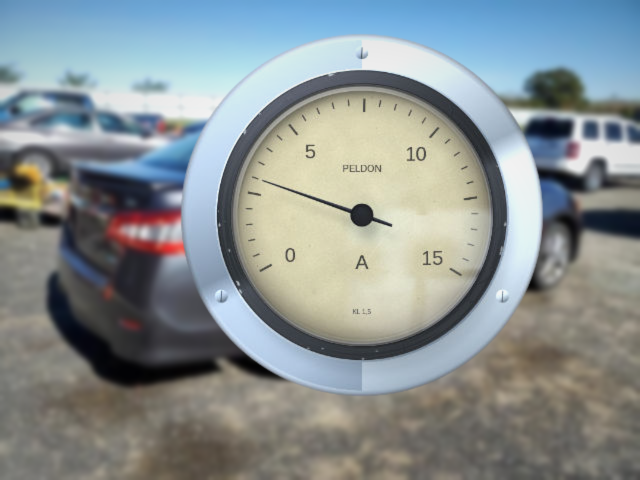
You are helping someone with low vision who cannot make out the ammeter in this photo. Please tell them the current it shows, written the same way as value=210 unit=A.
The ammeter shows value=3 unit=A
